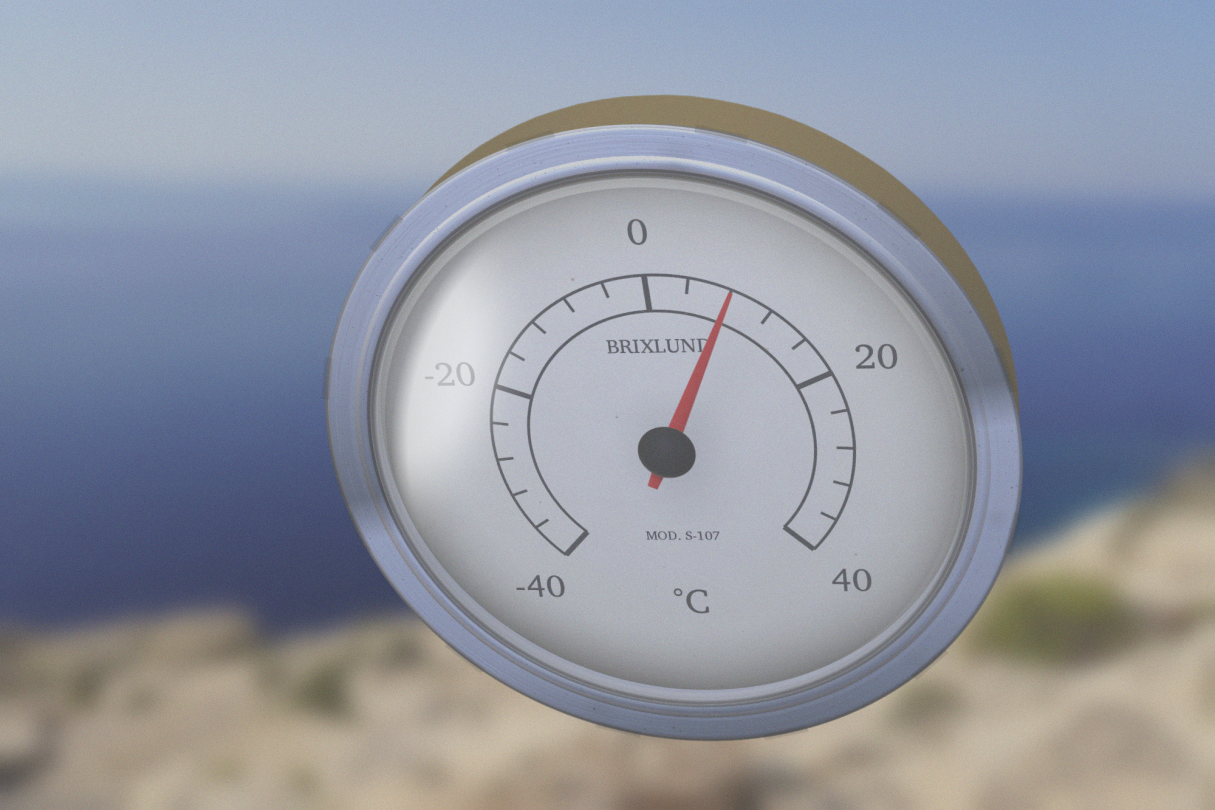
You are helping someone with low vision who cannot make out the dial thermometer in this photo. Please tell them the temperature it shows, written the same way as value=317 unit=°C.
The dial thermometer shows value=8 unit=°C
